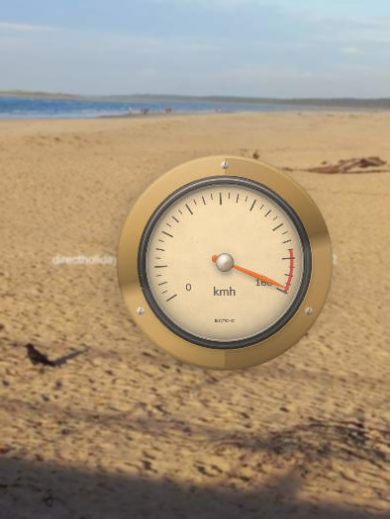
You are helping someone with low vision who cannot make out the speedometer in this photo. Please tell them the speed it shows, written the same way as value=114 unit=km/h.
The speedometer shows value=157.5 unit=km/h
